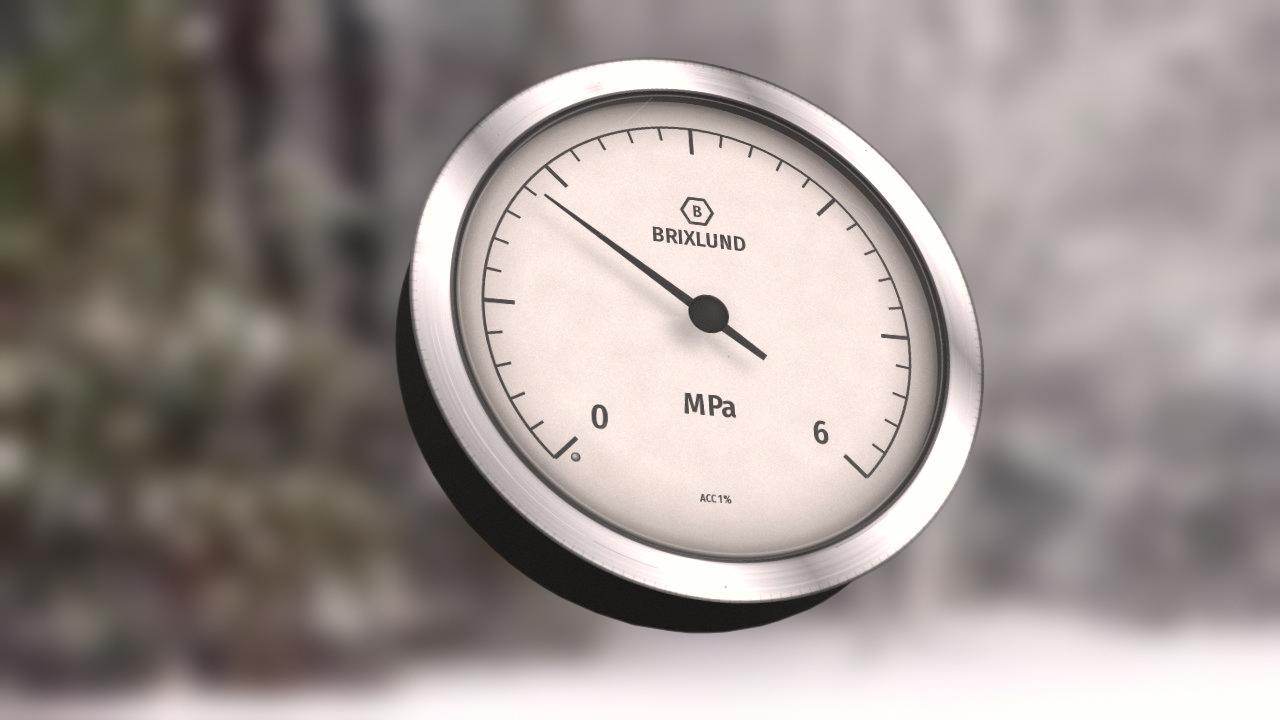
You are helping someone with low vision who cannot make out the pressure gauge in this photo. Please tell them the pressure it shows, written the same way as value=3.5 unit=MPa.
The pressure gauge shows value=1.8 unit=MPa
